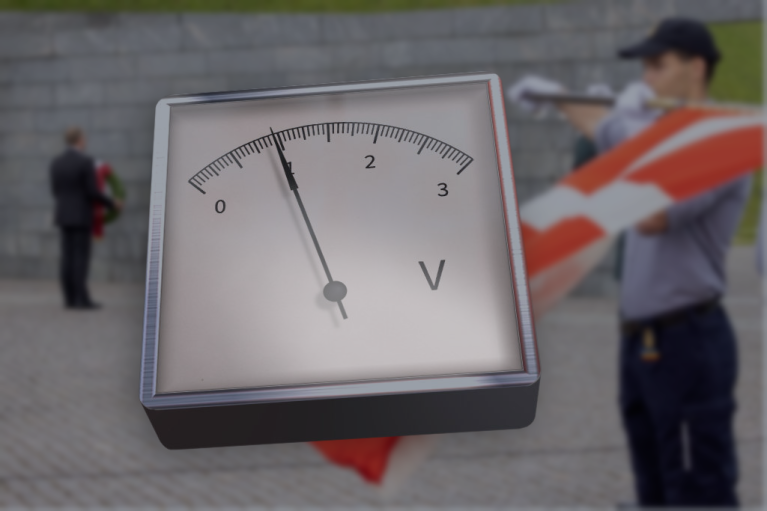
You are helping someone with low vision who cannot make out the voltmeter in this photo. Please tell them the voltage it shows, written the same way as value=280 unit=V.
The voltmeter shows value=0.95 unit=V
